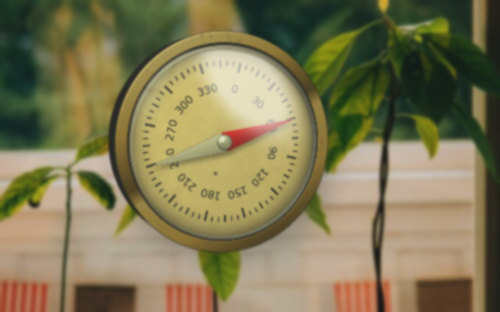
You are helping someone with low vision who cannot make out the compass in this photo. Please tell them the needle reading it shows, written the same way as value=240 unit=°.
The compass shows value=60 unit=°
